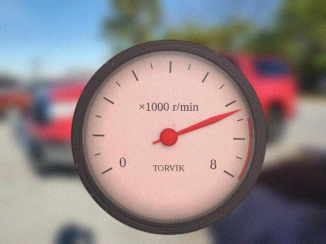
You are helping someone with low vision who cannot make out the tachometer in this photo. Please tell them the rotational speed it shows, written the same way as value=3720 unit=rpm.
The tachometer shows value=6250 unit=rpm
